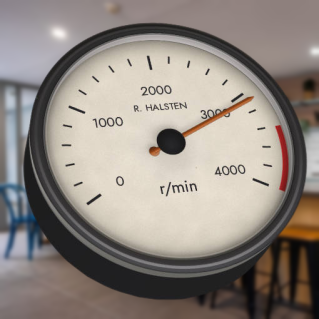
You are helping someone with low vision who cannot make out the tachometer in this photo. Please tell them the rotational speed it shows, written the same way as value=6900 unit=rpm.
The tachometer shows value=3100 unit=rpm
